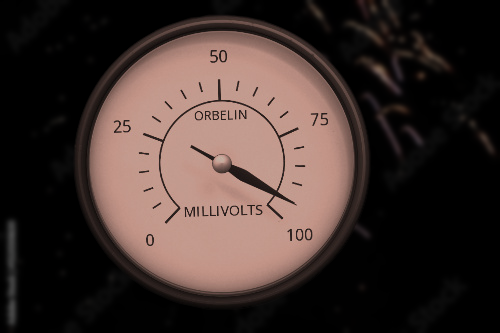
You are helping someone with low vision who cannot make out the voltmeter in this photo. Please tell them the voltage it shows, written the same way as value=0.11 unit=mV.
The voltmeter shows value=95 unit=mV
